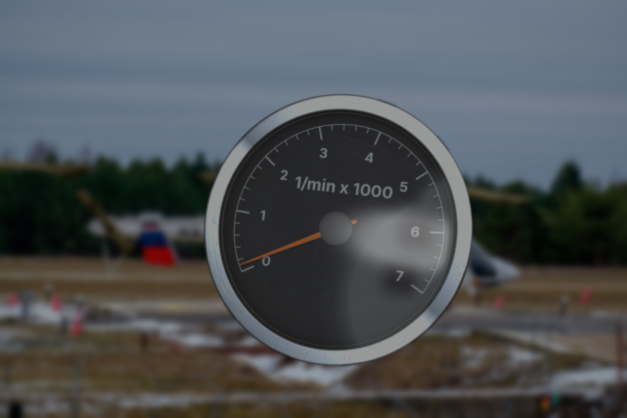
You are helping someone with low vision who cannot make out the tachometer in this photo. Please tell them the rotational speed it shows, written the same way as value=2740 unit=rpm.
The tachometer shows value=100 unit=rpm
